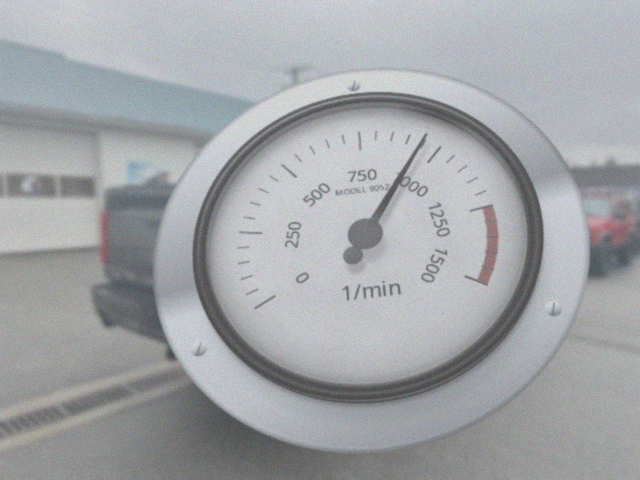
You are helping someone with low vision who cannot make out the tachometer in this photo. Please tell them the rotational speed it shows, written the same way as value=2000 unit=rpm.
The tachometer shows value=950 unit=rpm
